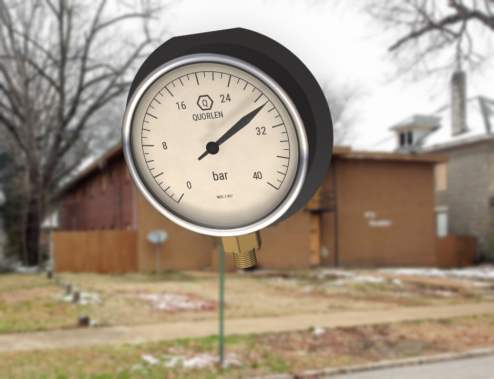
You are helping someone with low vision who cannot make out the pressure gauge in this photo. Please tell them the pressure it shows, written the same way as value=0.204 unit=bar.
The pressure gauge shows value=29 unit=bar
